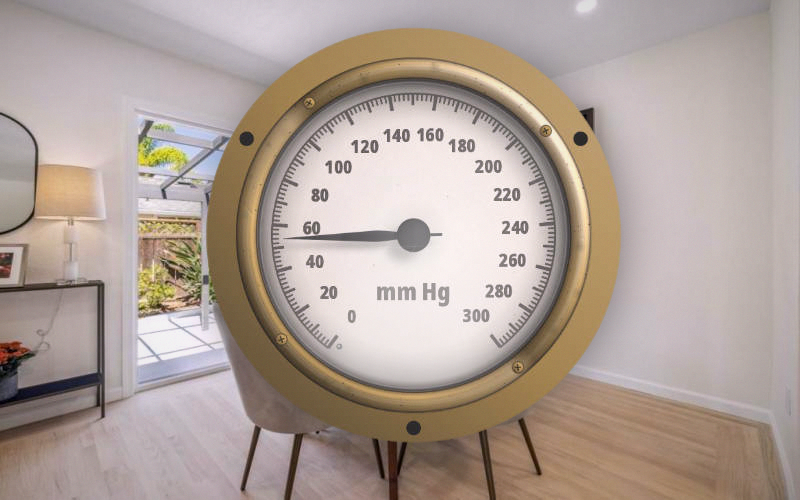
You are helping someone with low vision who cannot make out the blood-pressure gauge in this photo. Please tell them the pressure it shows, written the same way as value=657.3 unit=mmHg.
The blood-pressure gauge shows value=54 unit=mmHg
